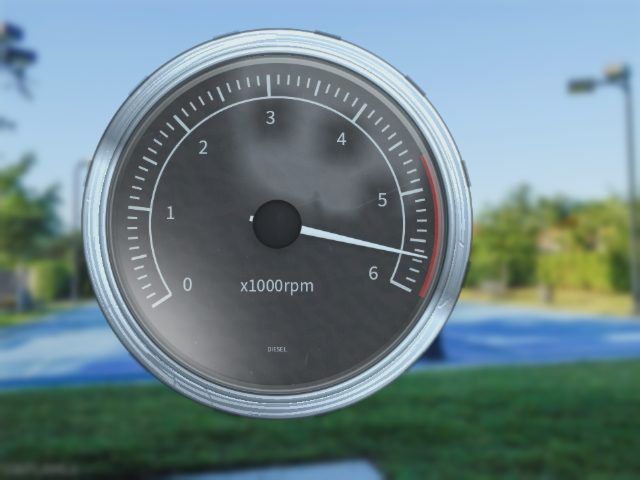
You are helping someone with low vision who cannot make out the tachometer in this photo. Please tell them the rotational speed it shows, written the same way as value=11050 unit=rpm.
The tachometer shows value=5650 unit=rpm
